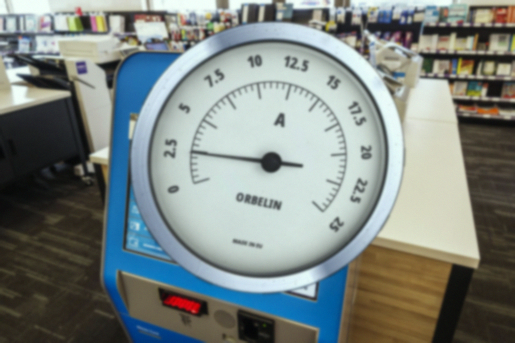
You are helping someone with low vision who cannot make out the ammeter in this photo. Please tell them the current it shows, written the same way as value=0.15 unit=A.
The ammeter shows value=2.5 unit=A
